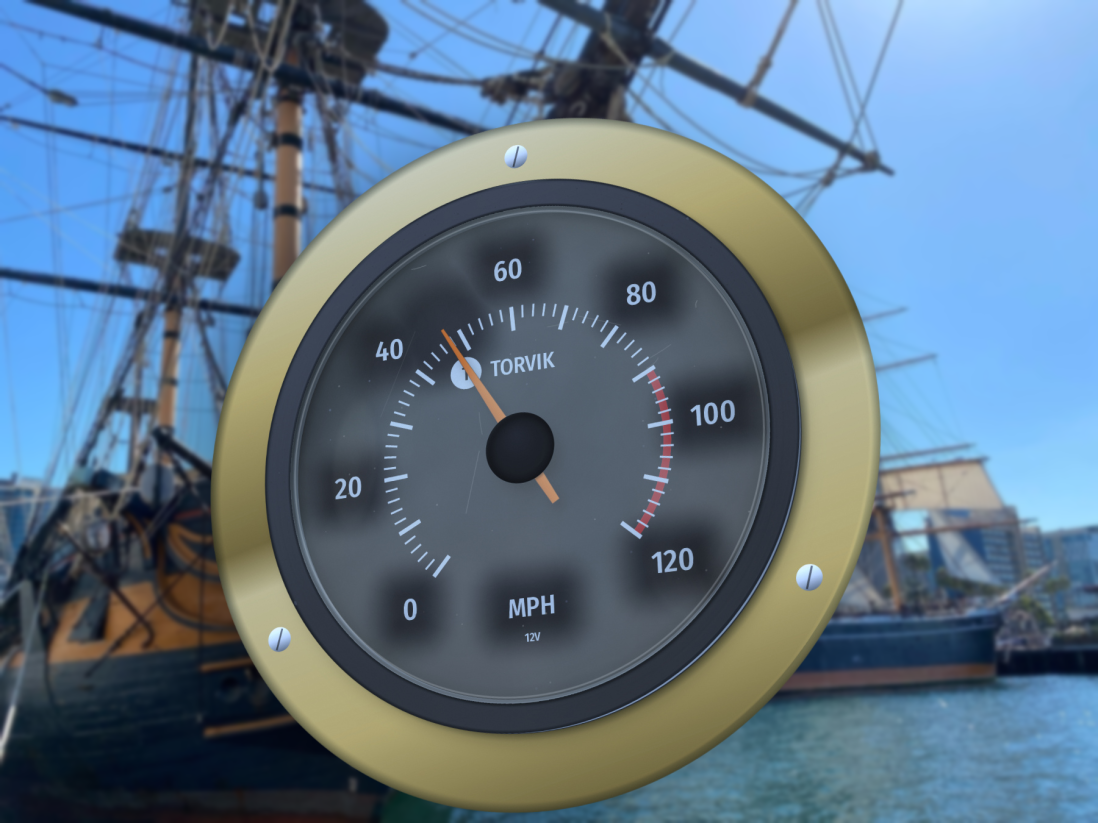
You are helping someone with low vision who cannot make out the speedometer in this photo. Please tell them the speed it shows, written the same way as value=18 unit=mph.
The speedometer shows value=48 unit=mph
